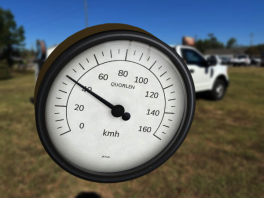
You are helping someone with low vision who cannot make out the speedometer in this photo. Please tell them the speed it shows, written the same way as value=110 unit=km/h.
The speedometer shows value=40 unit=km/h
